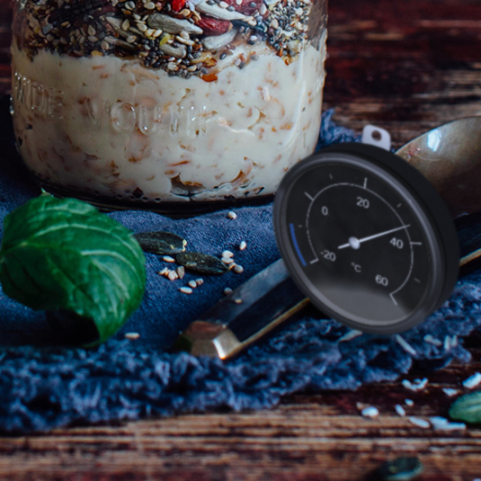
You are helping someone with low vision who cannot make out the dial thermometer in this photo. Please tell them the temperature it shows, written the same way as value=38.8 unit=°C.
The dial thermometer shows value=35 unit=°C
